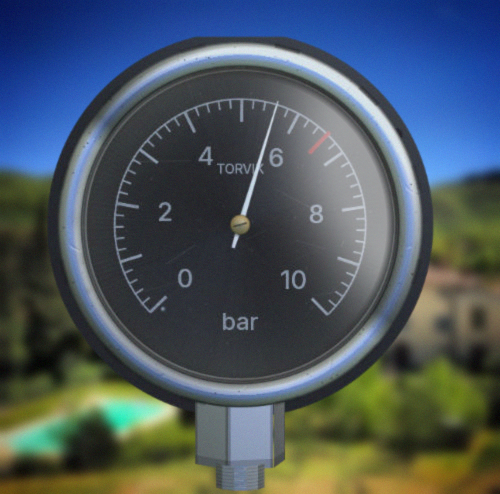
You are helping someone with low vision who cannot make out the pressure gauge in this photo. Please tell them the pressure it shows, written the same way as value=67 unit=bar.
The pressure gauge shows value=5.6 unit=bar
